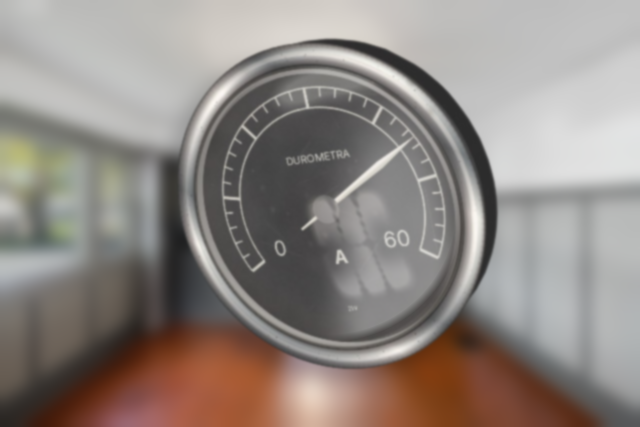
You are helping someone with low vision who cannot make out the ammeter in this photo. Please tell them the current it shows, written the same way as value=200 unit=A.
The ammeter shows value=45 unit=A
